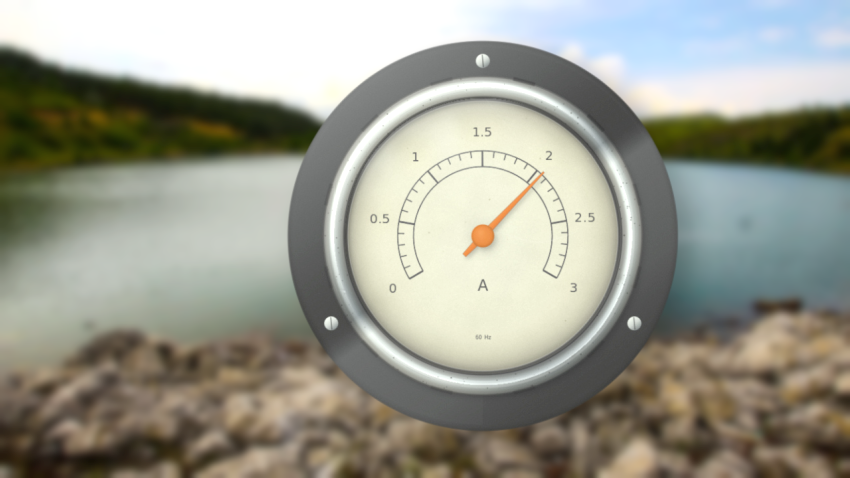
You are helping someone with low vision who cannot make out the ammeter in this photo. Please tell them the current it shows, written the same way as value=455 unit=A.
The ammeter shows value=2.05 unit=A
